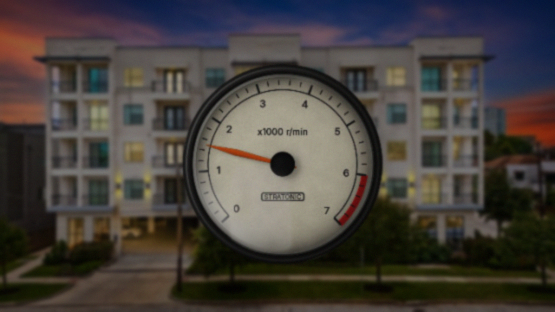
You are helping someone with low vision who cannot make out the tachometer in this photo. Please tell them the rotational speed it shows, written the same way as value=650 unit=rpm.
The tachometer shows value=1500 unit=rpm
